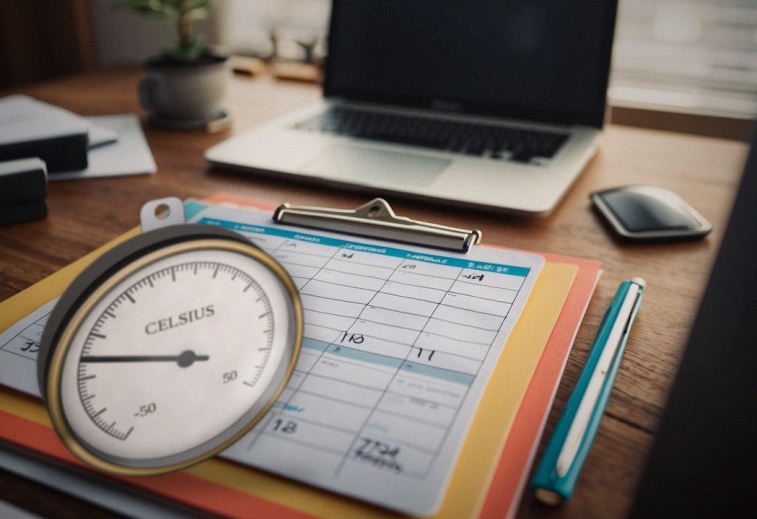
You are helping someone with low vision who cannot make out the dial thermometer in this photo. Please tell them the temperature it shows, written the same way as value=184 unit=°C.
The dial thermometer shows value=-25 unit=°C
